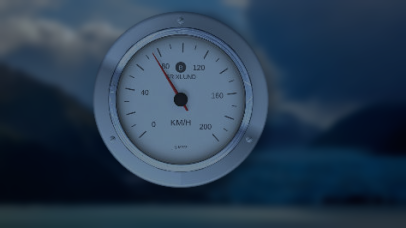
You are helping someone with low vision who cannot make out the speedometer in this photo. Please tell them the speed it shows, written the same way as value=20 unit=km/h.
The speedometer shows value=75 unit=km/h
